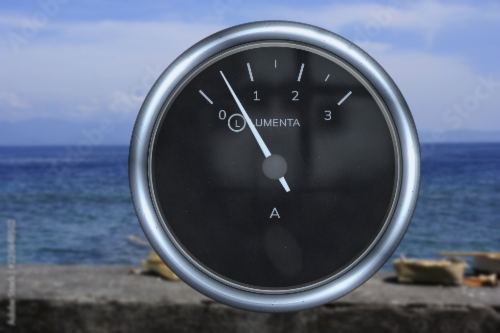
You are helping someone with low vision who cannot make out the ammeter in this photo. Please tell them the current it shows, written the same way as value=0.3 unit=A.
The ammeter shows value=0.5 unit=A
